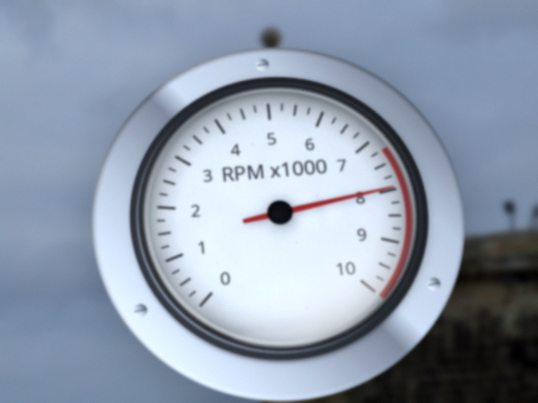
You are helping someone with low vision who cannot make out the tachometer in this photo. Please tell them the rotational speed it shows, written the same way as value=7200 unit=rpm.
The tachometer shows value=8000 unit=rpm
